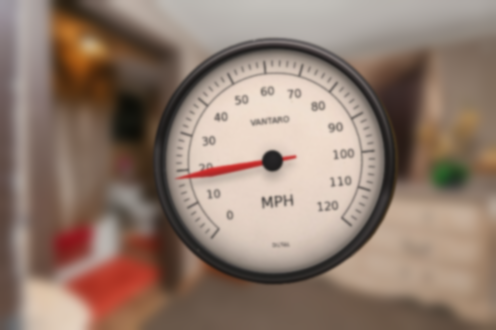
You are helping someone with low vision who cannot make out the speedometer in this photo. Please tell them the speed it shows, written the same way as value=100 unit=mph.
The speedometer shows value=18 unit=mph
